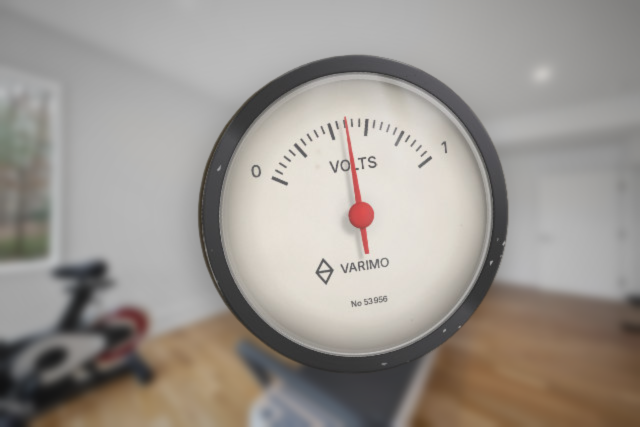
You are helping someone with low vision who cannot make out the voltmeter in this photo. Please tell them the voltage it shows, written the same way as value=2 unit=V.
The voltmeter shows value=0.48 unit=V
